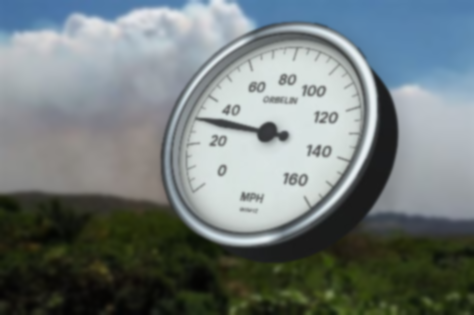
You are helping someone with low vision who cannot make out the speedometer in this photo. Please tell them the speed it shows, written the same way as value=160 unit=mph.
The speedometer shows value=30 unit=mph
